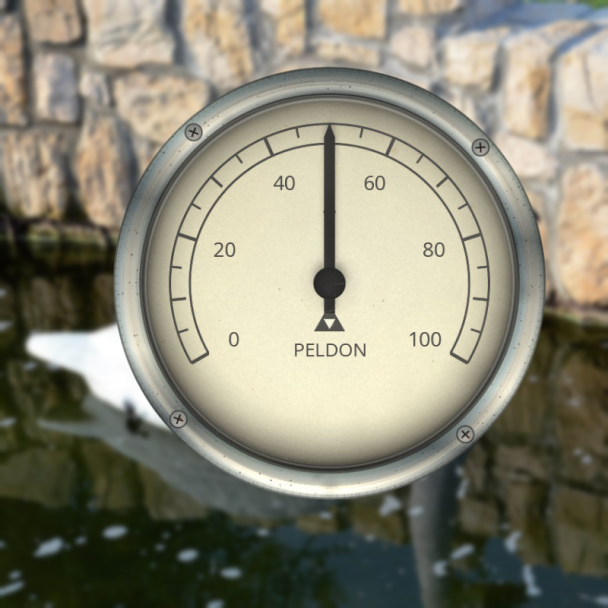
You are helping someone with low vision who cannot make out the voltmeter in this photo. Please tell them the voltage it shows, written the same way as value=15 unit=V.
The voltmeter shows value=50 unit=V
